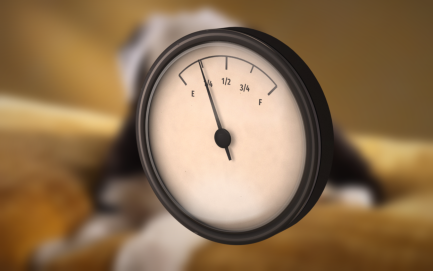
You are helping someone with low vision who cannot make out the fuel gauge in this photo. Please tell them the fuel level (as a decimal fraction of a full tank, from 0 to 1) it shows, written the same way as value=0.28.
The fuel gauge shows value=0.25
